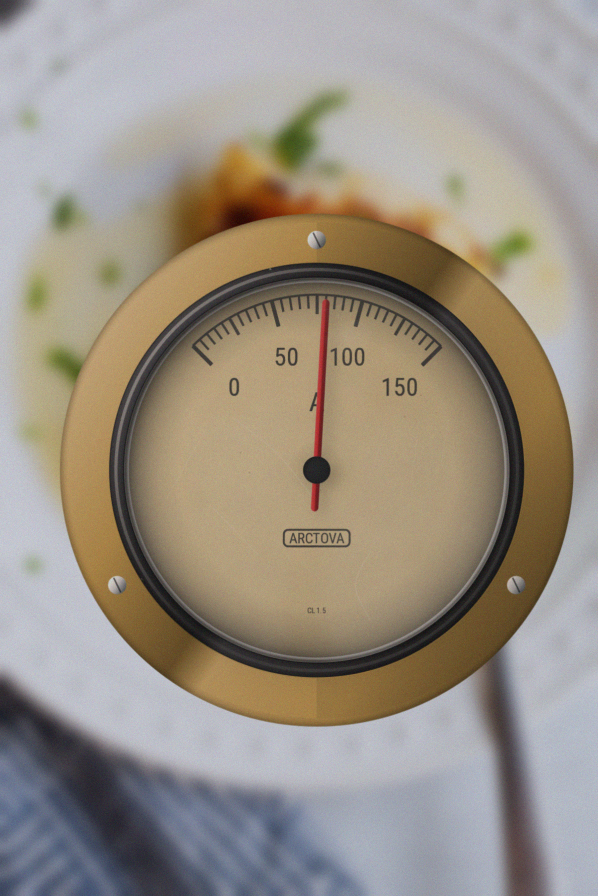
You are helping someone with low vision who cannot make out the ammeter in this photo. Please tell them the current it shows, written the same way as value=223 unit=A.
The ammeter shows value=80 unit=A
